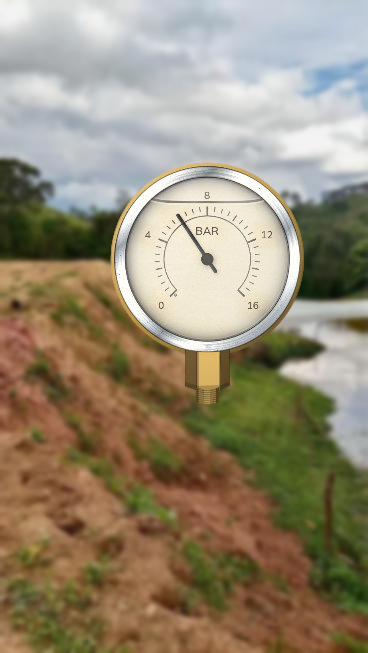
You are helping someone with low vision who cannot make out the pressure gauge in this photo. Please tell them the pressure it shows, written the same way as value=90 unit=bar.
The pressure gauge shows value=6 unit=bar
